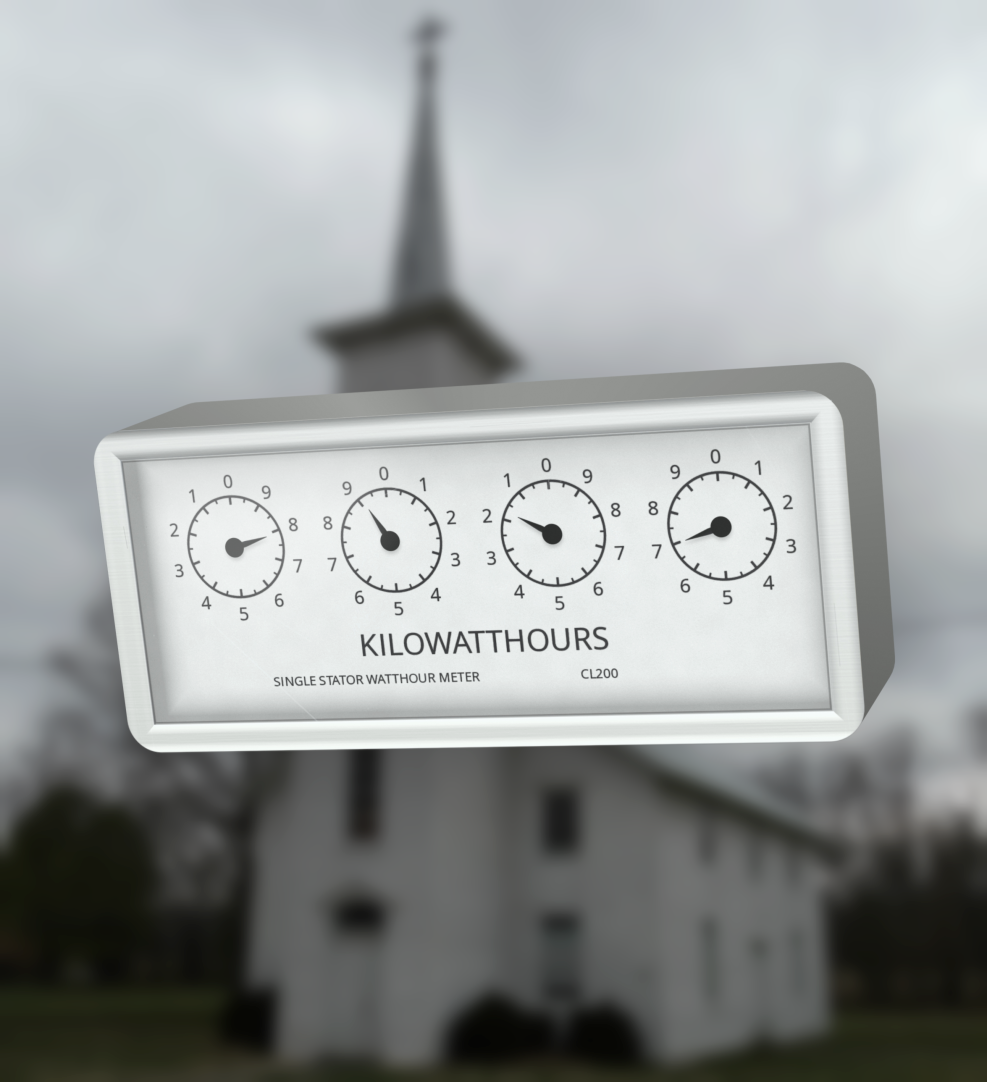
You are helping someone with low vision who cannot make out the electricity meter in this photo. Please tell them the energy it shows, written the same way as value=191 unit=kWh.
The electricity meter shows value=7917 unit=kWh
